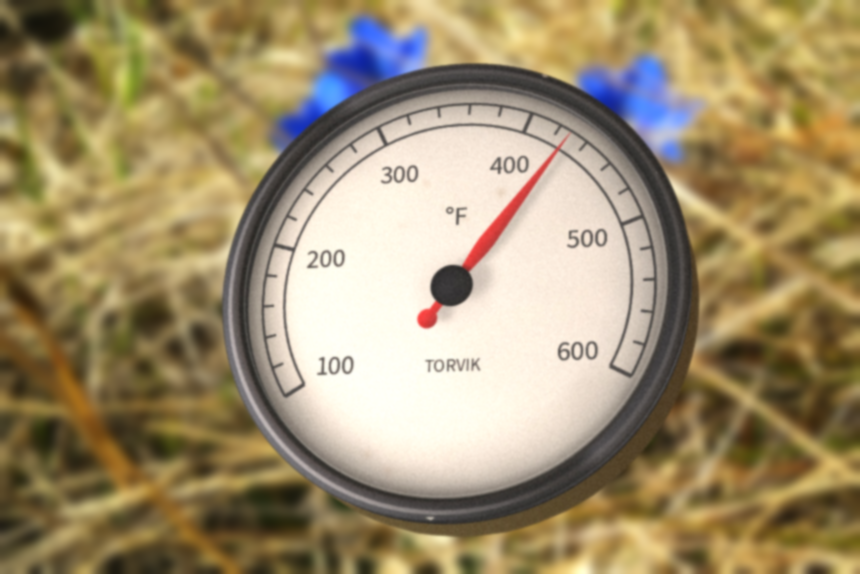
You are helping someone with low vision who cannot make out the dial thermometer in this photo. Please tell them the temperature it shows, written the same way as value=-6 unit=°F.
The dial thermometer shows value=430 unit=°F
